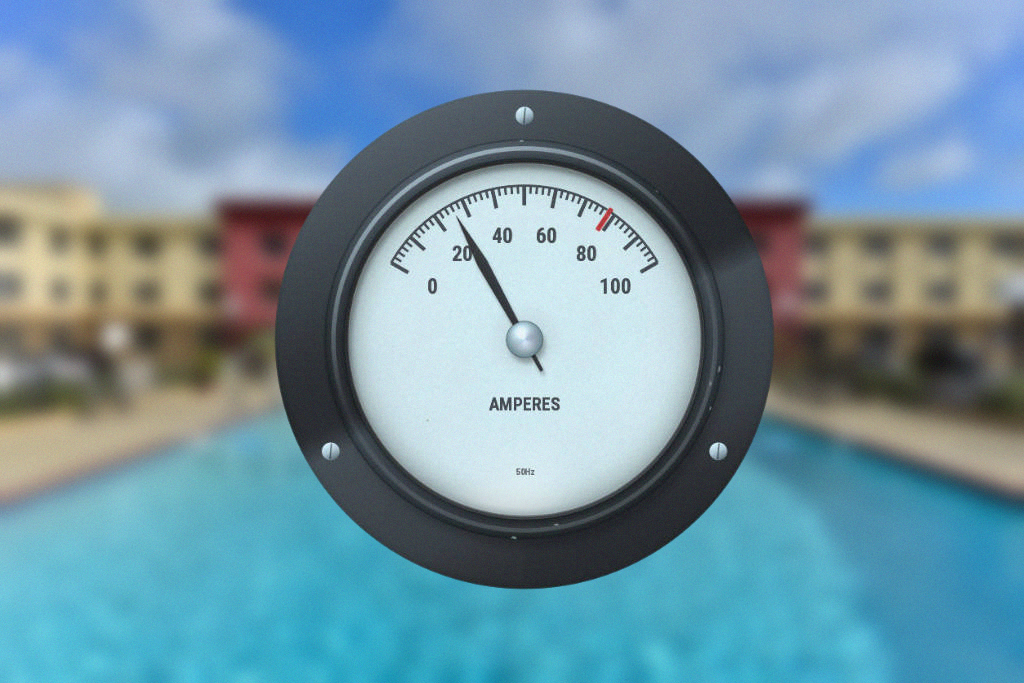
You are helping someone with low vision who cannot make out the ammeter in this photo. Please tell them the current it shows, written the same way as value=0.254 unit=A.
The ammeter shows value=26 unit=A
